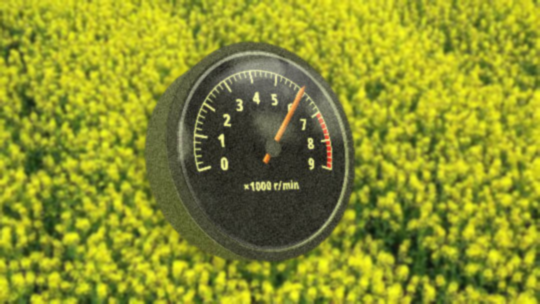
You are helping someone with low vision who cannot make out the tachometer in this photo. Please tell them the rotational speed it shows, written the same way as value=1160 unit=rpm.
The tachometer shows value=6000 unit=rpm
